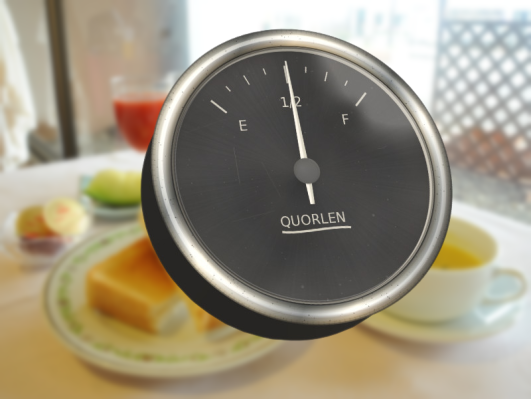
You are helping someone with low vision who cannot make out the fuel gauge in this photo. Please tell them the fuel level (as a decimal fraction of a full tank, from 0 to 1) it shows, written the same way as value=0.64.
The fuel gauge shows value=0.5
